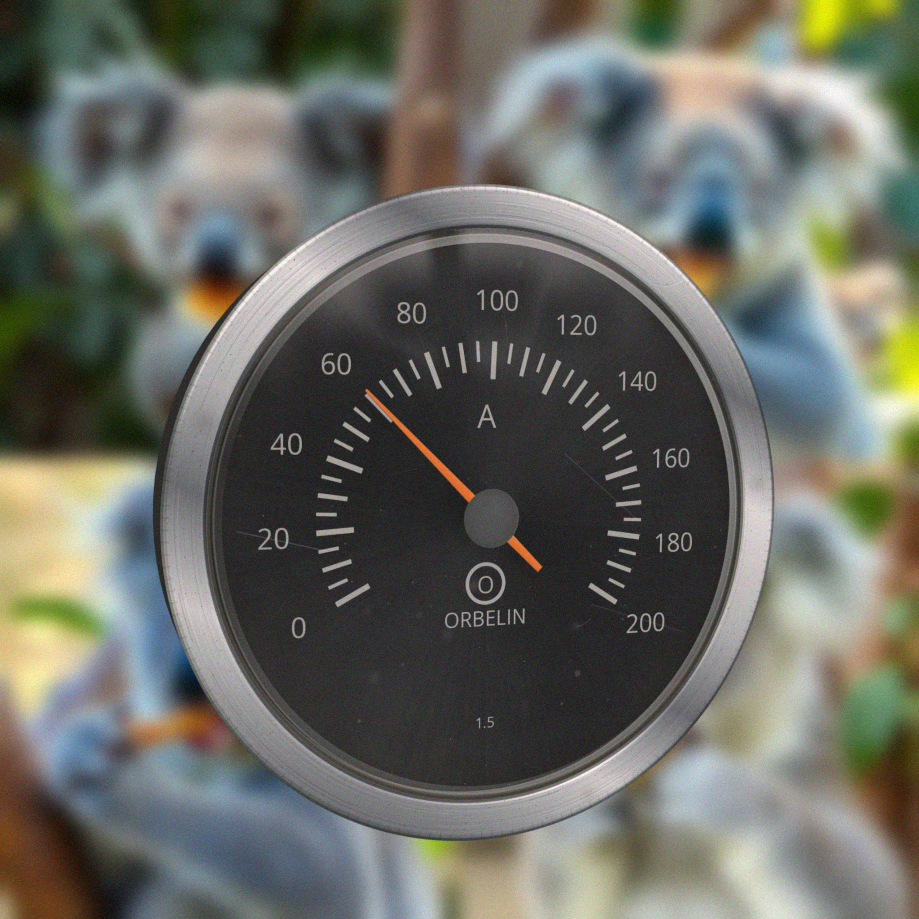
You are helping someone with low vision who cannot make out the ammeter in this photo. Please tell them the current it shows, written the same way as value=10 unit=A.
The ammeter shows value=60 unit=A
